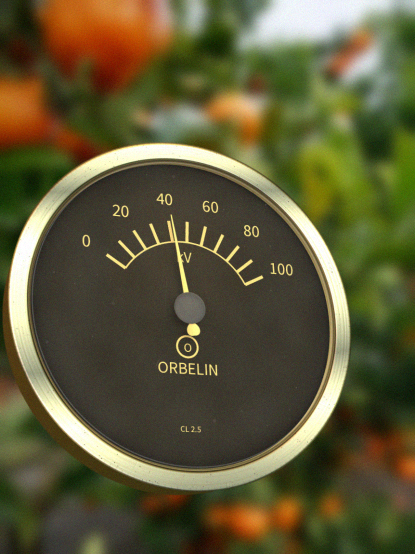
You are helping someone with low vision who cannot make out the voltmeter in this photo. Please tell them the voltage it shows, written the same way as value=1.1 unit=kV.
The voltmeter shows value=40 unit=kV
